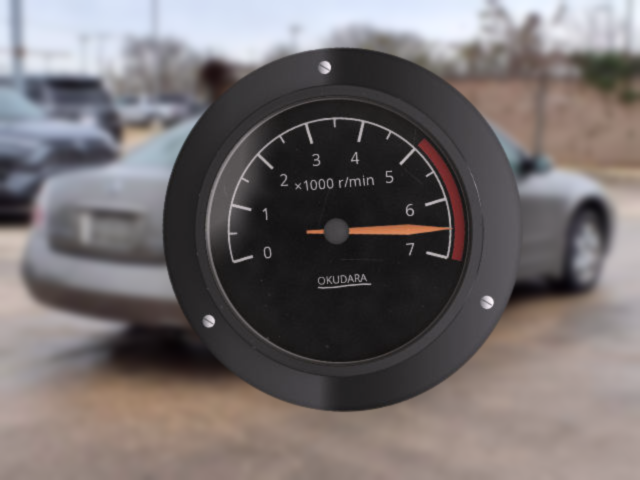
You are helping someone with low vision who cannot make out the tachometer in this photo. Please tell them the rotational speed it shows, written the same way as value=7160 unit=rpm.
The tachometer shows value=6500 unit=rpm
